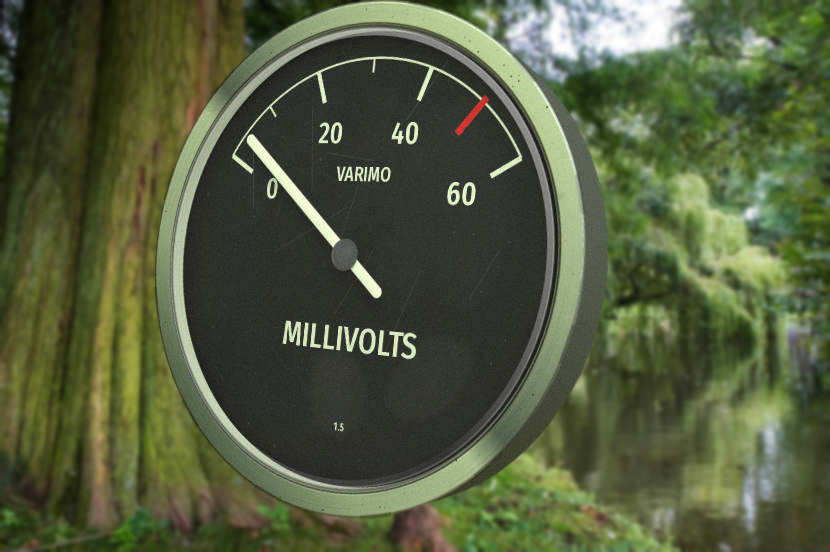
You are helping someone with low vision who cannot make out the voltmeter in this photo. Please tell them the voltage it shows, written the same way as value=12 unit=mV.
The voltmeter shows value=5 unit=mV
